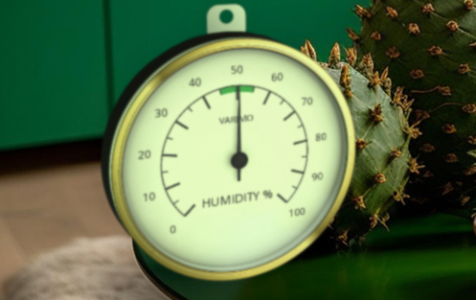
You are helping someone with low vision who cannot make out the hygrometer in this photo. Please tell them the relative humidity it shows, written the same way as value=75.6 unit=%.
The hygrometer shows value=50 unit=%
